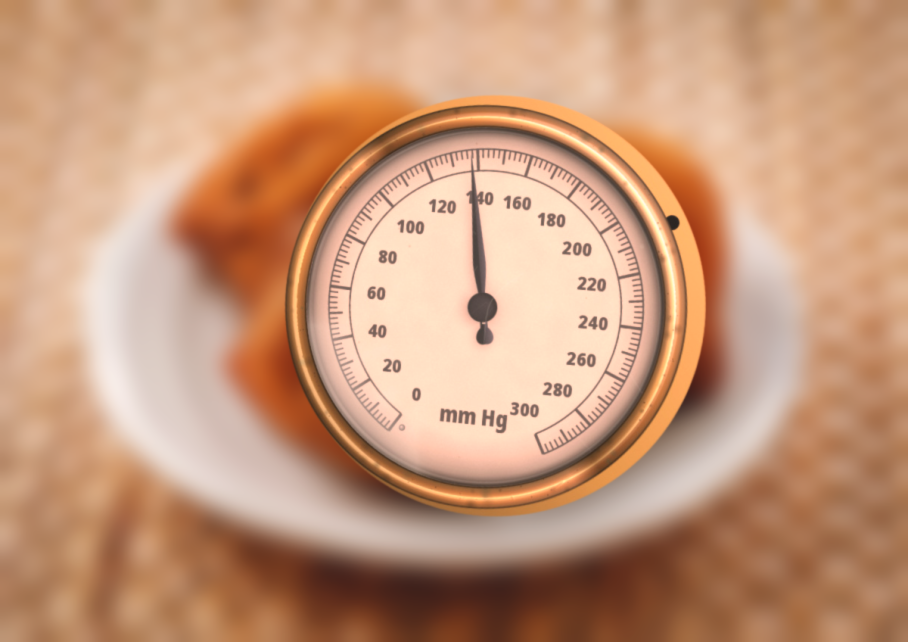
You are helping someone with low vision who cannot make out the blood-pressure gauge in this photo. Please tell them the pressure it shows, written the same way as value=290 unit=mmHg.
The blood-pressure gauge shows value=138 unit=mmHg
